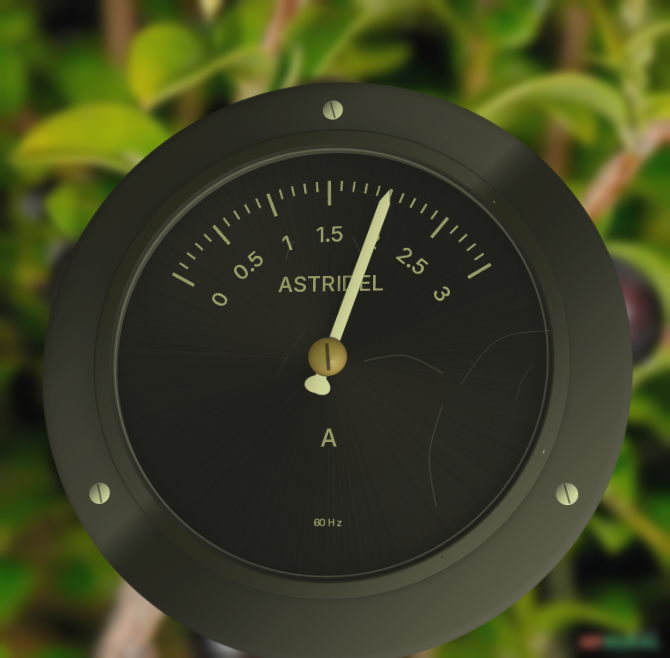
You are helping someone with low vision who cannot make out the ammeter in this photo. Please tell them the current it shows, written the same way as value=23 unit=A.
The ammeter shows value=2 unit=A
